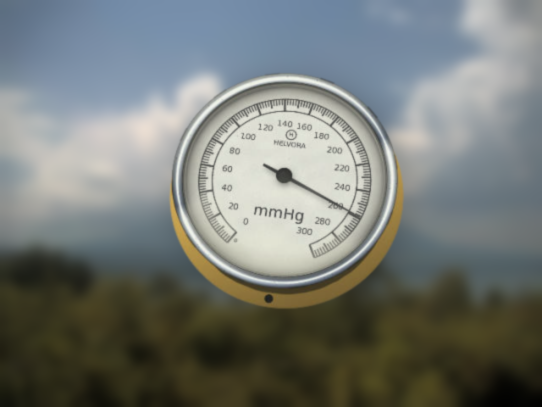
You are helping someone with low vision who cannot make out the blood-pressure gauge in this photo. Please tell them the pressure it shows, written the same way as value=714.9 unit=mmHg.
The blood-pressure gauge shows value=260 unit=mmHg
